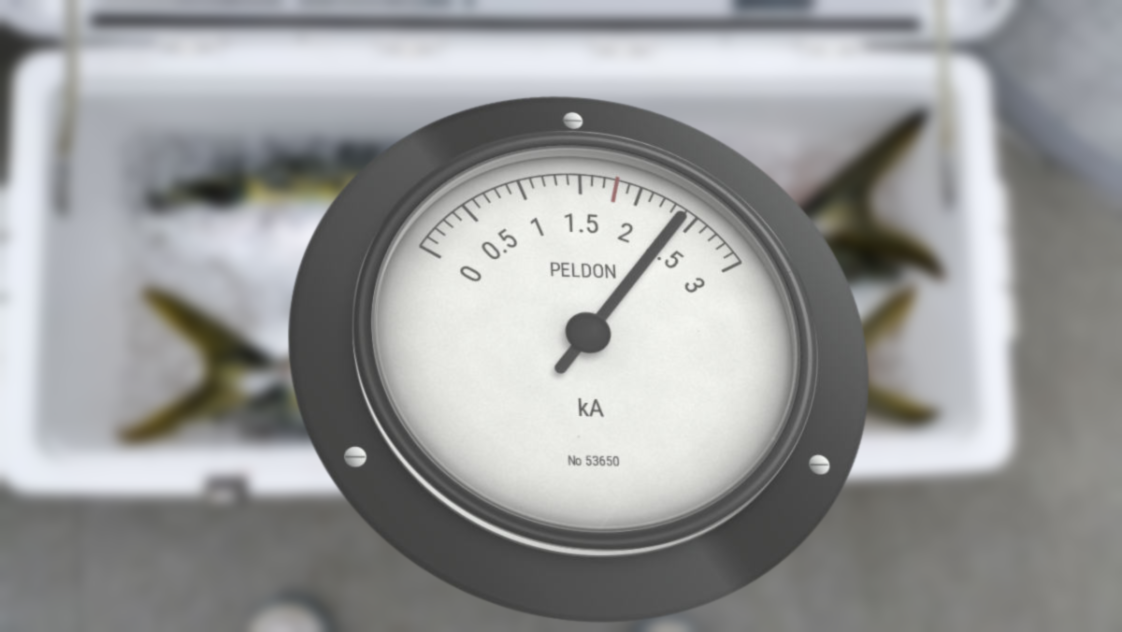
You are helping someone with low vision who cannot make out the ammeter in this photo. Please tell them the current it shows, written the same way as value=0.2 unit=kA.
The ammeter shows value=2.4 unit=kA
